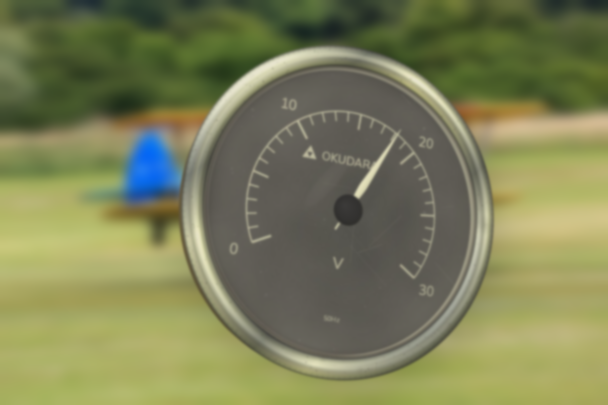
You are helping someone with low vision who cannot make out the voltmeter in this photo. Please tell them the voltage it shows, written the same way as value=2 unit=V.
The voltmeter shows value=18 unit=V
